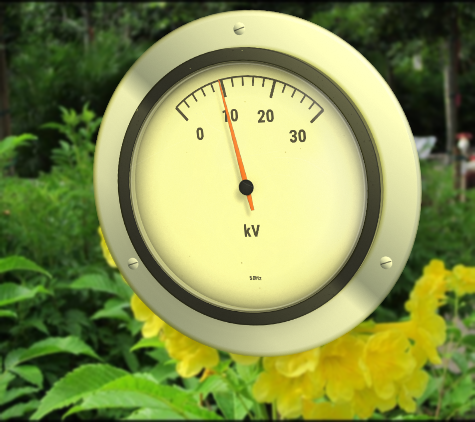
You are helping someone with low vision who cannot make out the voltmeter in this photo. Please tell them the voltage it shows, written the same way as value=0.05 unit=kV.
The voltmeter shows value=10 unit=kV
